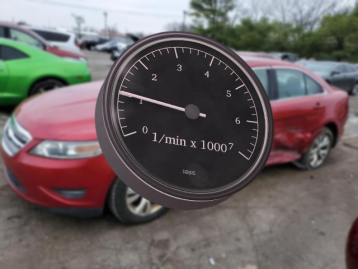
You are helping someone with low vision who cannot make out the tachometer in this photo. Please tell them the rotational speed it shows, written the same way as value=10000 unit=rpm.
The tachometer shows value=1000 unit=rpm
